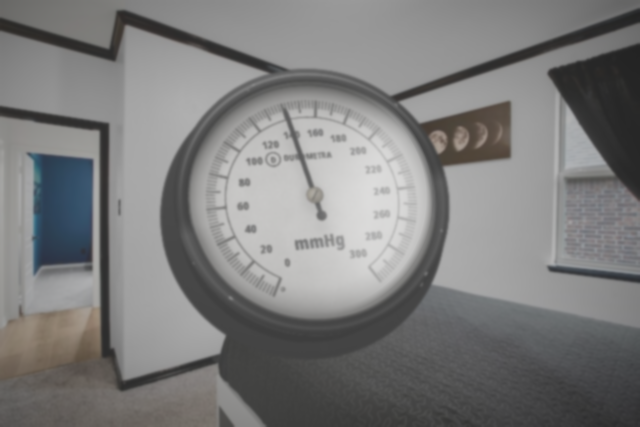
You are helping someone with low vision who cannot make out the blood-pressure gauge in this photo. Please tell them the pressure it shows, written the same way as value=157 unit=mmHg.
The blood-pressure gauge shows value=140 unit=mmHg
